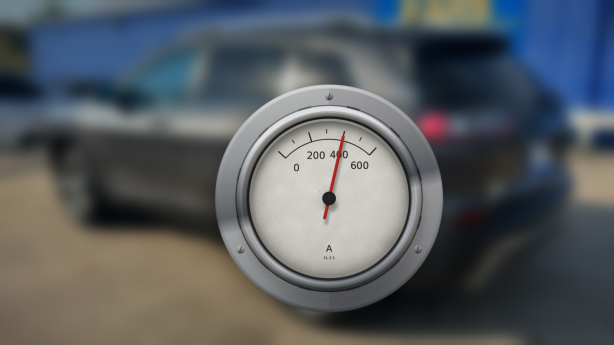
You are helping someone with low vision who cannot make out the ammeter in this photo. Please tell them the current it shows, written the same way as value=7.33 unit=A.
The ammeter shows value=400 unit=A
